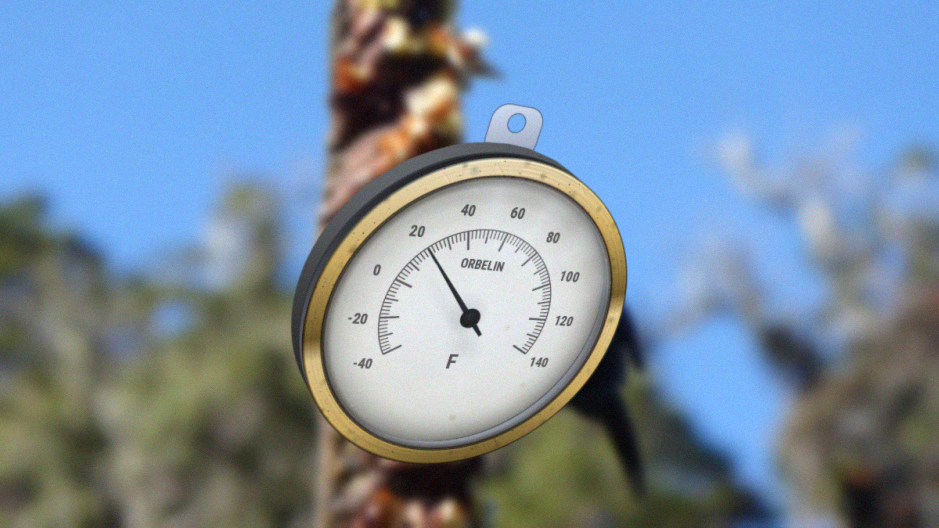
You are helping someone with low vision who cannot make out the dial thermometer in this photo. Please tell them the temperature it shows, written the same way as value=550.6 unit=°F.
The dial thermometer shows value=20 unit=°F
